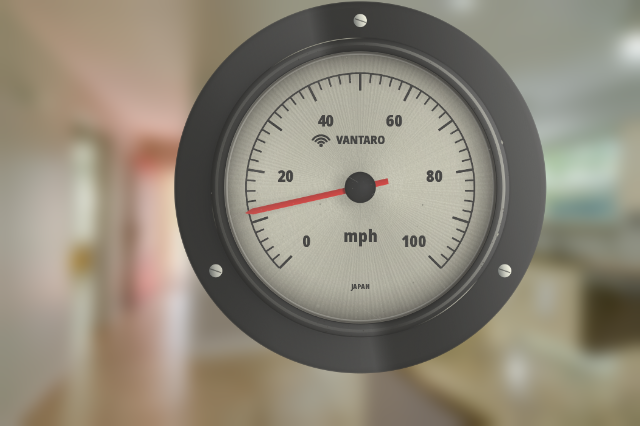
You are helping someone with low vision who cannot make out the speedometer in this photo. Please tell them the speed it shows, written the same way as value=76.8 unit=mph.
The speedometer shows value=12 unit=mph
